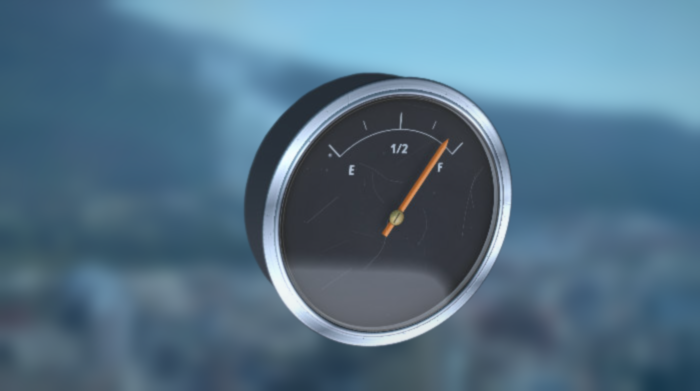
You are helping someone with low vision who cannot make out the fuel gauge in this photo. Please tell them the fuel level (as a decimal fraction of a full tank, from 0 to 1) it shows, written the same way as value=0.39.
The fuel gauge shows value=0.875
